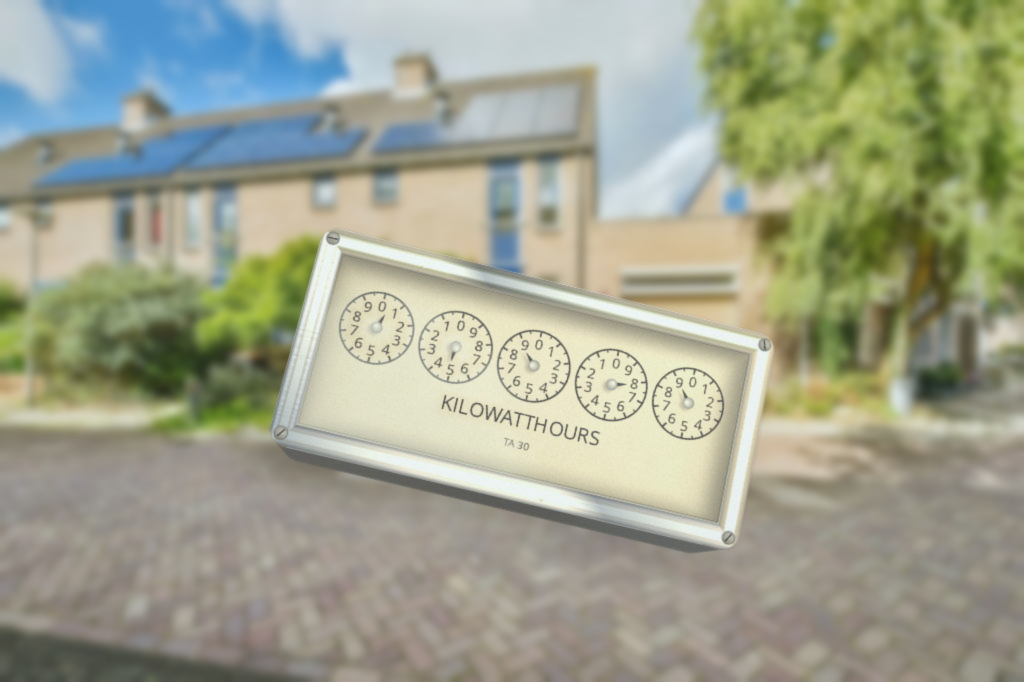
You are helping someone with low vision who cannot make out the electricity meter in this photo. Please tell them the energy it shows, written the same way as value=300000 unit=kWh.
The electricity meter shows value=4879 unit=kWh
